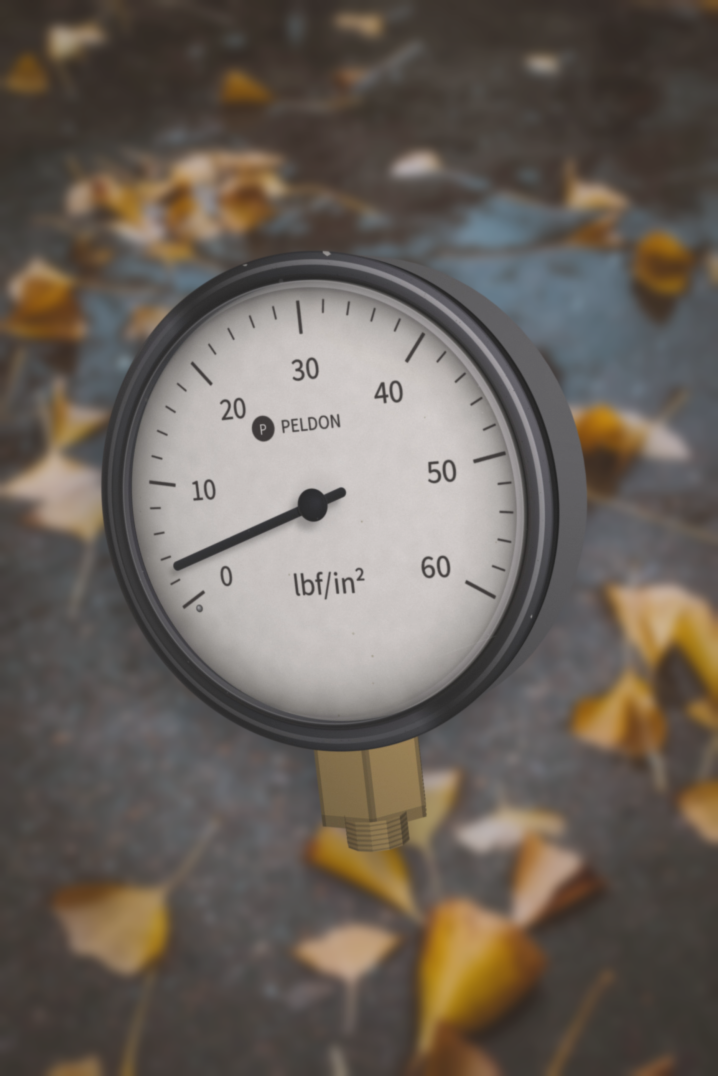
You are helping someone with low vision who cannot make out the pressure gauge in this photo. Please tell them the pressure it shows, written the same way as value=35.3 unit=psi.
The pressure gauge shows value=3 unit=psi
